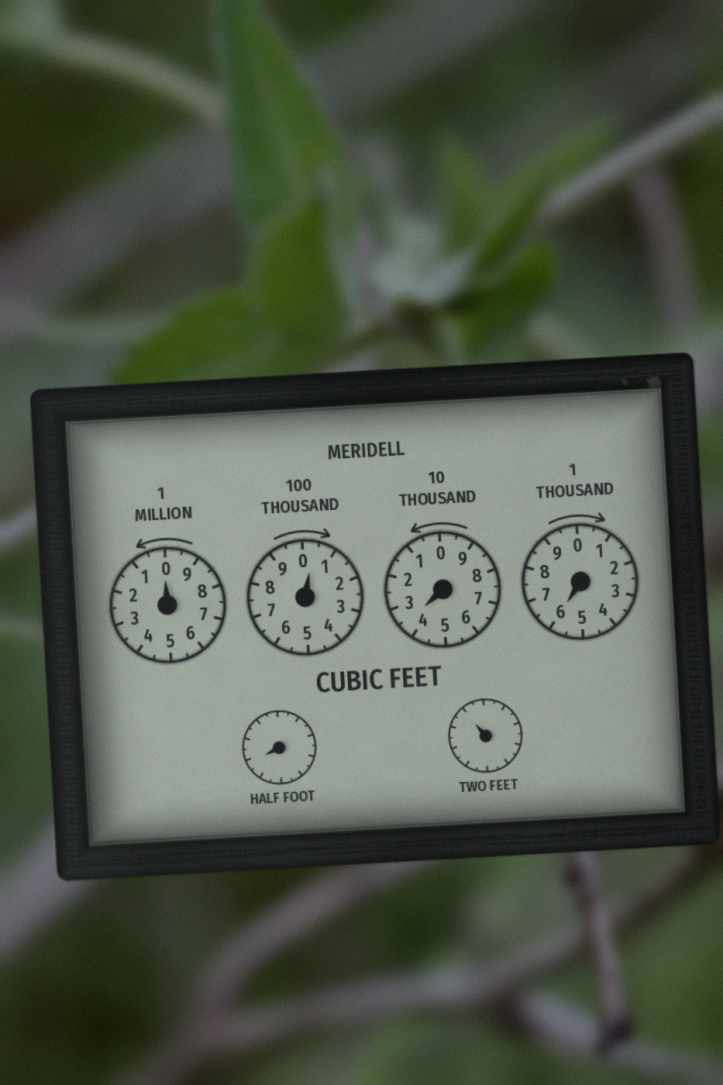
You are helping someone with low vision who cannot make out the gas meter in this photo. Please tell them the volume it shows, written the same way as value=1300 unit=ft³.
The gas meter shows value=3600 unit=ft³
